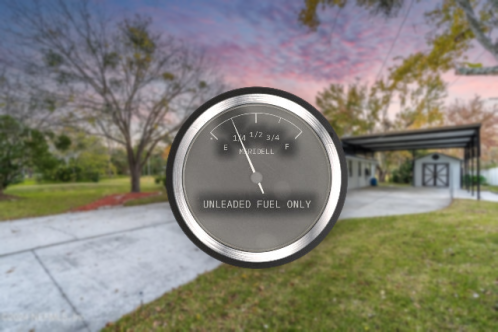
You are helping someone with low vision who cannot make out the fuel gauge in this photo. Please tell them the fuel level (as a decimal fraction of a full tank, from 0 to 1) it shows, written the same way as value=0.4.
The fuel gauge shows value=0.25
